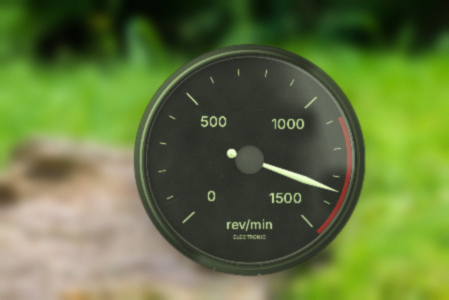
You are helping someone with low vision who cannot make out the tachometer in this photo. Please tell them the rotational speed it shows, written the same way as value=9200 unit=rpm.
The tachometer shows value=1350 unit=rpm
